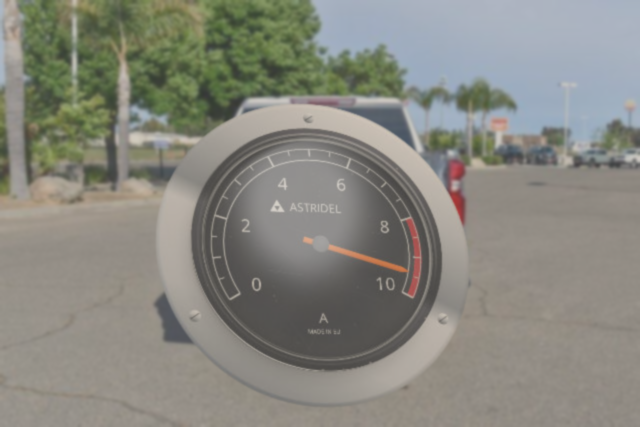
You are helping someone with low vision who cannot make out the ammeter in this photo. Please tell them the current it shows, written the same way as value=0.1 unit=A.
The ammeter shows value=9.5 unit=A
